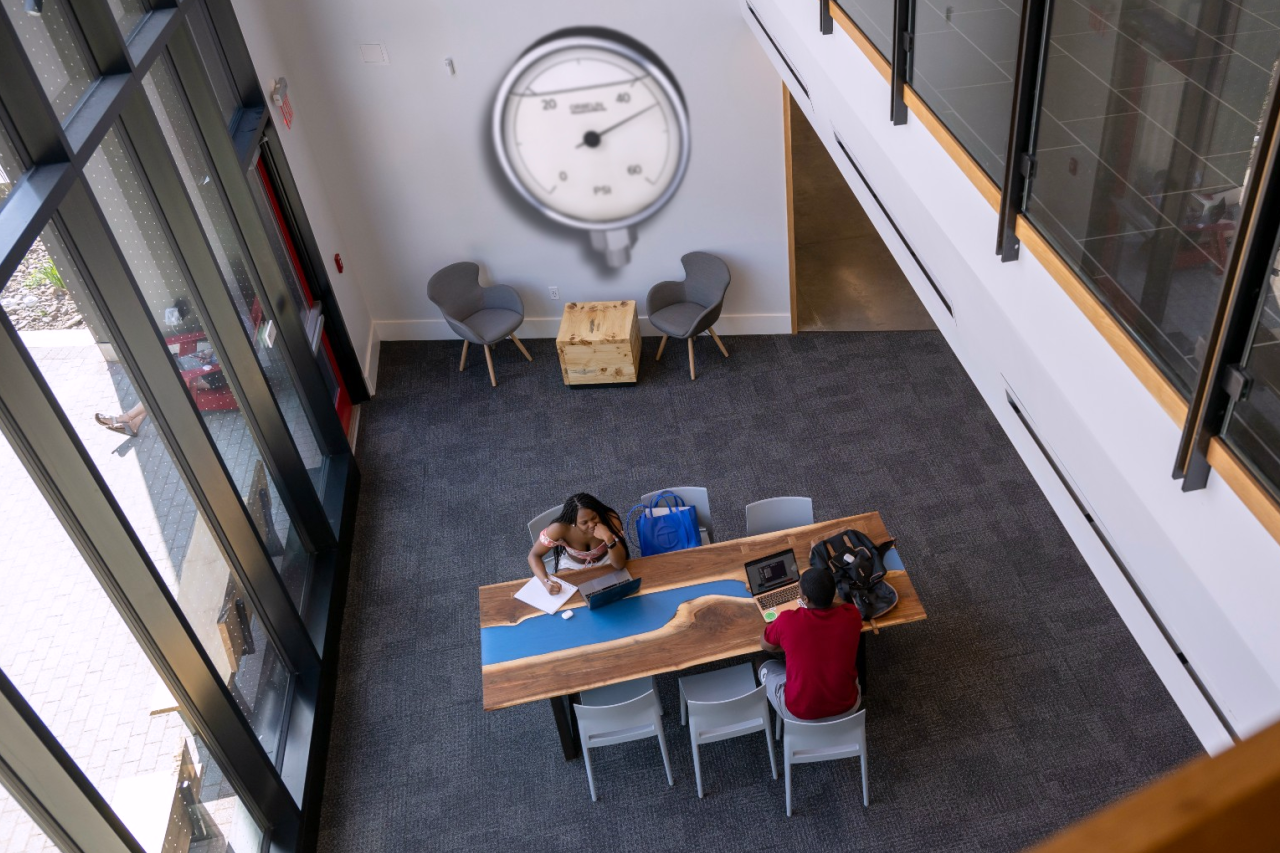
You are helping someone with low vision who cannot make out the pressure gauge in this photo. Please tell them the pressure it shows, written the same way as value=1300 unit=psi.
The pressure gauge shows value=45 unit=psi
